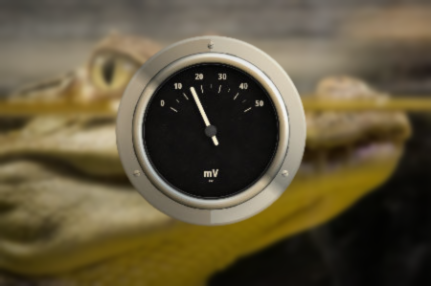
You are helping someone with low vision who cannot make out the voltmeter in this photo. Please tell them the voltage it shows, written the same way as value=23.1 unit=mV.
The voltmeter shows value=15 unit=mV
